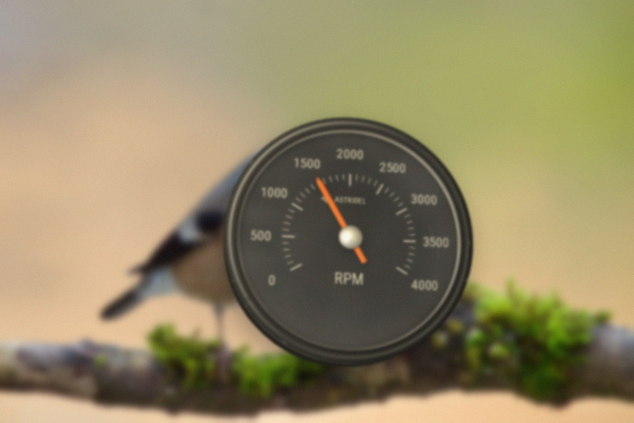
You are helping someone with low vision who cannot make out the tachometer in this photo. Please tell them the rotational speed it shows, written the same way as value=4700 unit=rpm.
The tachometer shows value=1500 unit=rpm
